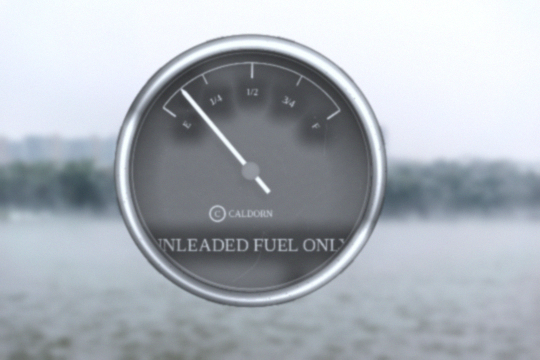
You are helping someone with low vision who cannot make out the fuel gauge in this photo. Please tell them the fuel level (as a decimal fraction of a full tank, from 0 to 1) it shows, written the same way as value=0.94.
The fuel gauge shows value=0.125
